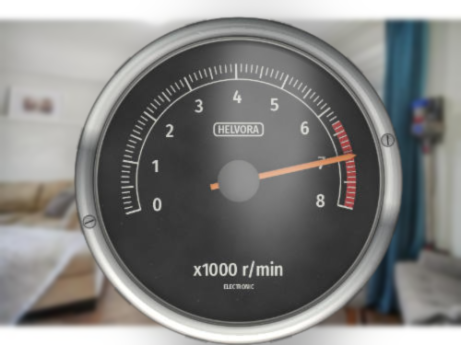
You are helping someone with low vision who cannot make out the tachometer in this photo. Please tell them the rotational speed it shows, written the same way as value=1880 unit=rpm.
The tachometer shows value=7000 unit=rpm
